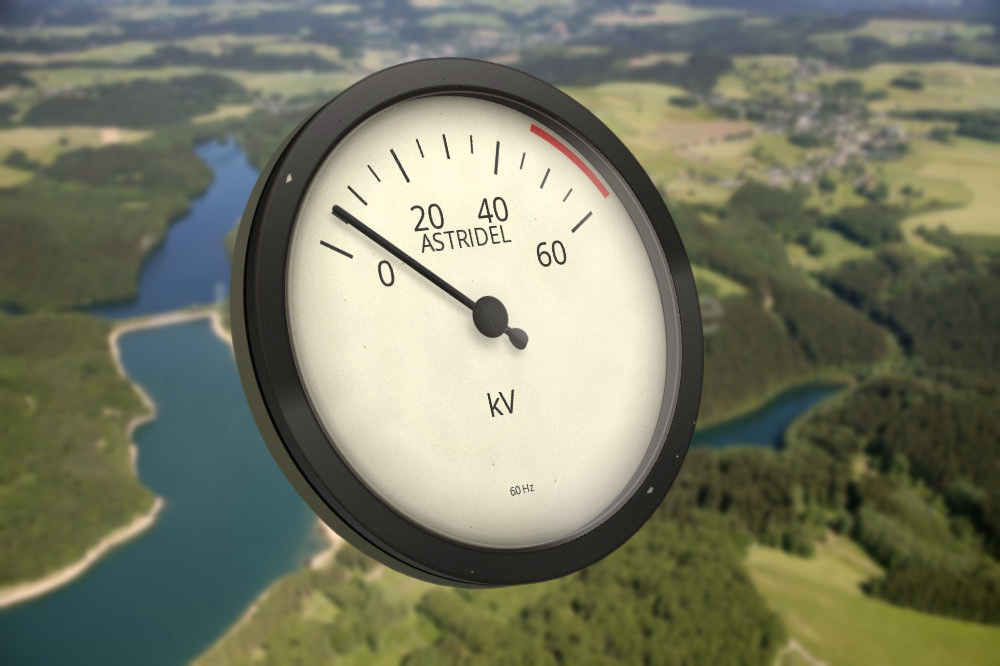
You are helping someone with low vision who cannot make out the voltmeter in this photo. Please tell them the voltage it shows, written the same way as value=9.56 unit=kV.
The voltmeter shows value=5 unit=kV
